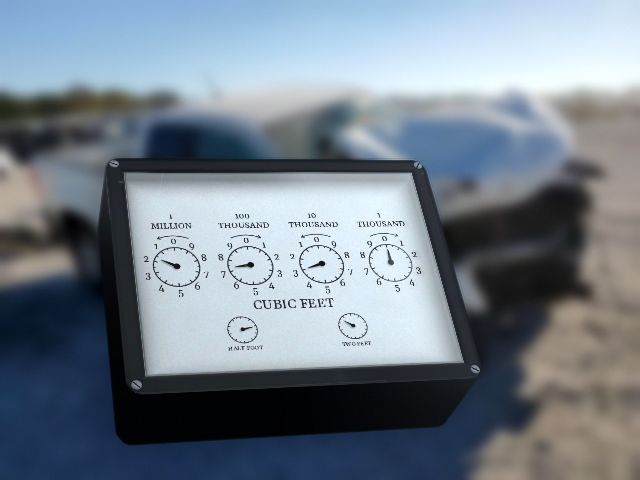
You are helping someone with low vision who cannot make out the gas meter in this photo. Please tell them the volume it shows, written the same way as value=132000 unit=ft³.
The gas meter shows value=173000 unit=ft³
